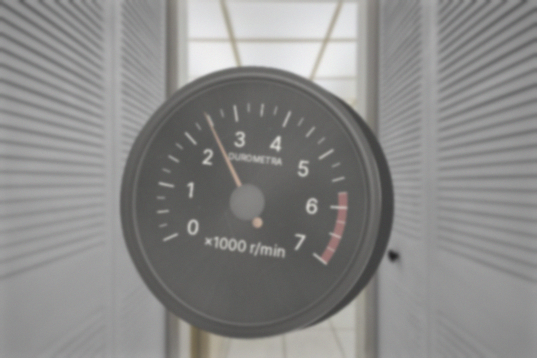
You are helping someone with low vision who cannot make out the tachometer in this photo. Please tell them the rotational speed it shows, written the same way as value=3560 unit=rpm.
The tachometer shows value=2500 unit=rpm
